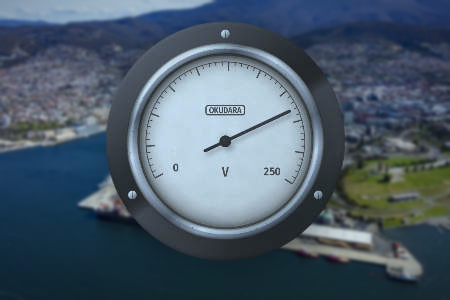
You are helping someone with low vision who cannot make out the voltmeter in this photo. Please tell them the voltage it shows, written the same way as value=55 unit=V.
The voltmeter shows value=190 unit=V
